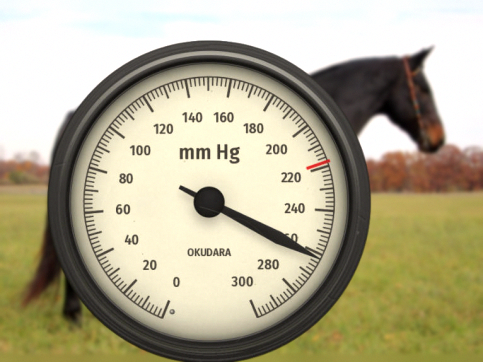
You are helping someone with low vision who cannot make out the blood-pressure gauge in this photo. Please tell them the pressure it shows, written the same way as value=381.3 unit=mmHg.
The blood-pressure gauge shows value=262 unit=mmHg
